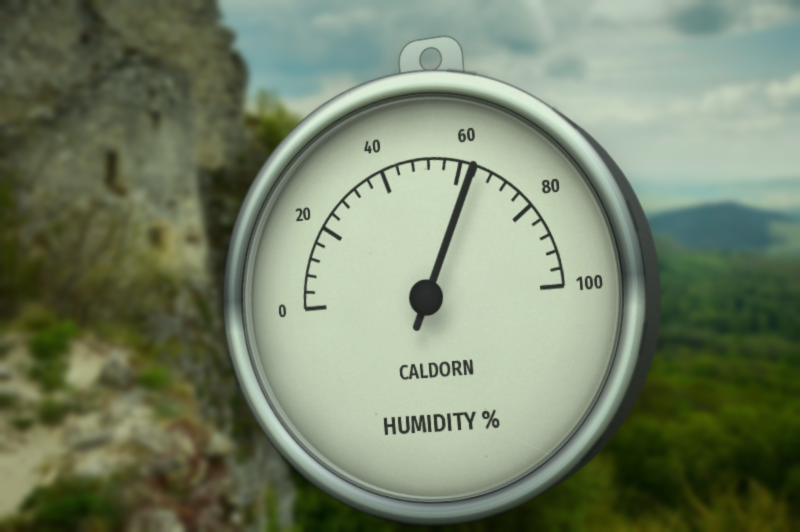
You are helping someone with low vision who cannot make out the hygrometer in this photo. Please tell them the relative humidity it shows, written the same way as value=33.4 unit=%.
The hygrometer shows value=64 unit=%
